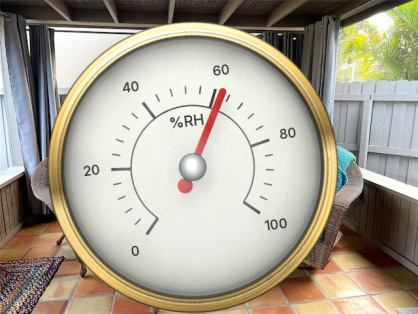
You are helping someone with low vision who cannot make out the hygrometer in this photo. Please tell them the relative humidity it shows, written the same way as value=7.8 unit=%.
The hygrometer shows value=62 unit=%
